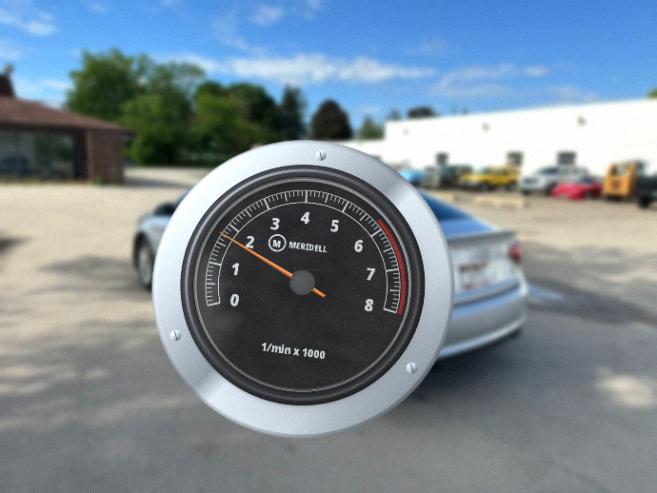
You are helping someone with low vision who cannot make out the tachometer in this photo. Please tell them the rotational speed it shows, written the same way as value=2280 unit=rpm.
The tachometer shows value=1700 unit=rpm
